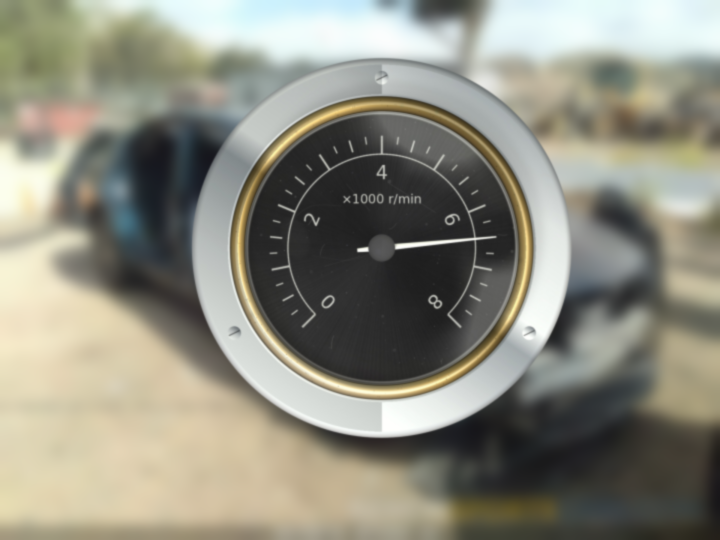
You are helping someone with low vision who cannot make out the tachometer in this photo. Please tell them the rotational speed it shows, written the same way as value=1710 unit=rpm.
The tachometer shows value=6500 unit=rpm
